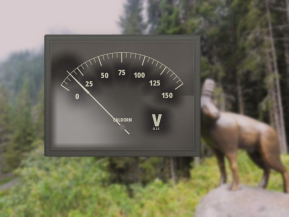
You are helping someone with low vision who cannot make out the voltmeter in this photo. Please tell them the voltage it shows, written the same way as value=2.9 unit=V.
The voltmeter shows value=15 unit=V
